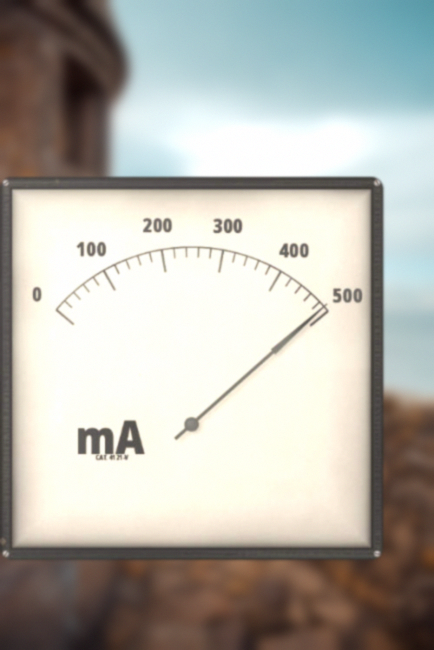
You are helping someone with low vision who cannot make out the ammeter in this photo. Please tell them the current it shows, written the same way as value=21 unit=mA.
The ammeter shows value=490 unit=mA
